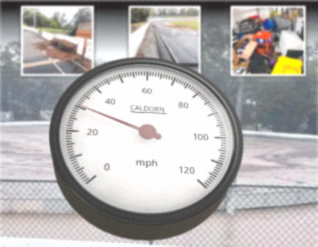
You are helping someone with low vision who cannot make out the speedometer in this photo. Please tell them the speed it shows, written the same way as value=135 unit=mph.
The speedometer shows value=30 unit=mph
